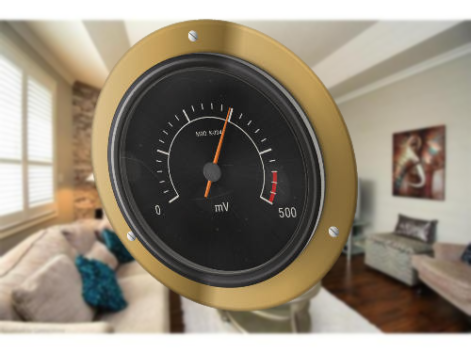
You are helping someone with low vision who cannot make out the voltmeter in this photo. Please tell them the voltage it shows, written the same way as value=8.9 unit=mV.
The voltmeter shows value=300 unit=mV
